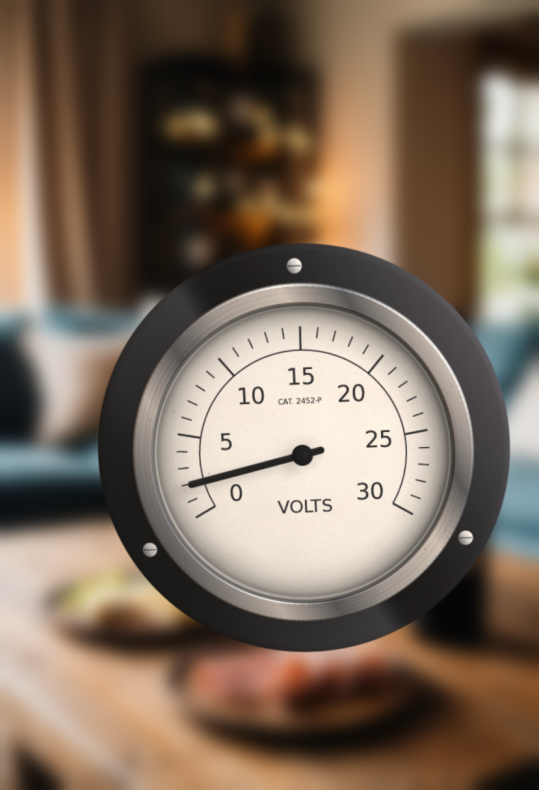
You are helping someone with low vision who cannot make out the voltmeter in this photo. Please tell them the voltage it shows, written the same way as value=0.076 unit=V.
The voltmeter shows value=2 unit=V
